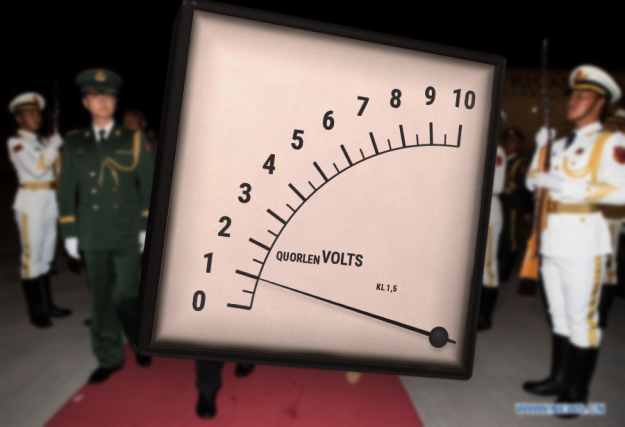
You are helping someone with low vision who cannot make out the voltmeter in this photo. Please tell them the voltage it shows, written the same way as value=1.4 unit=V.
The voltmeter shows value=1 unit=V
